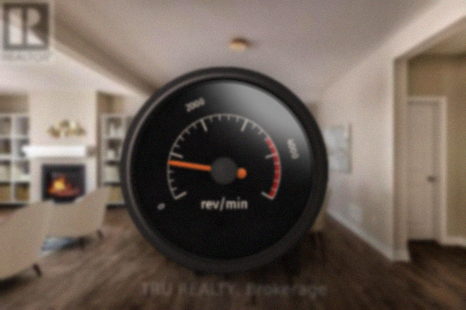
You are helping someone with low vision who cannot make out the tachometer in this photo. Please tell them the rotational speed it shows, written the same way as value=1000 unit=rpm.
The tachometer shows value=800 unit=rpm
